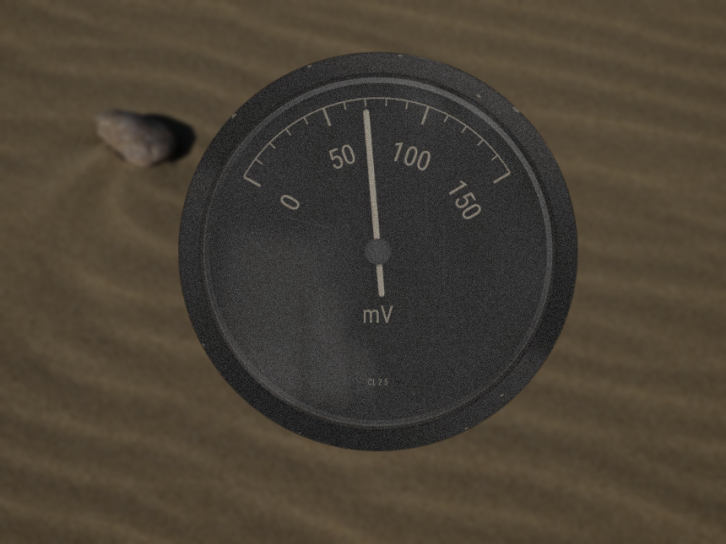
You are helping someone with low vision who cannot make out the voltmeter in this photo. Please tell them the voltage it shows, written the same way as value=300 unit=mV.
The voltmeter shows value=70 unit=mV
